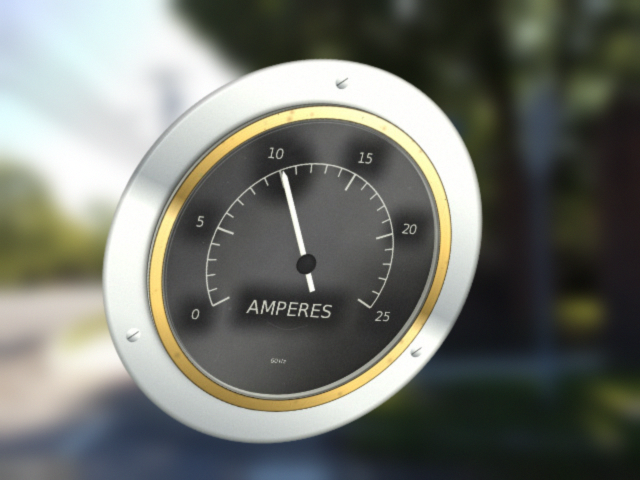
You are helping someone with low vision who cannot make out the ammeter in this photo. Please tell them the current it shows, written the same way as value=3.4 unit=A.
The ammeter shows value=10 unit=A
